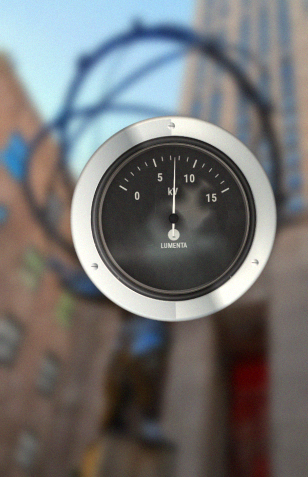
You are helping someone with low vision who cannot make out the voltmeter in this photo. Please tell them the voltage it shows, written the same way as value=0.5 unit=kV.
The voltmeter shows value=7.5 unit=kV
